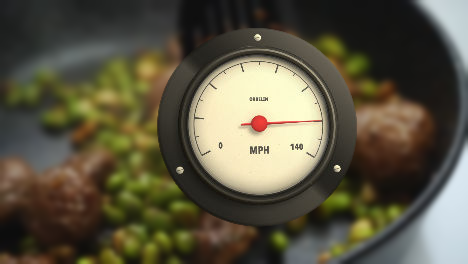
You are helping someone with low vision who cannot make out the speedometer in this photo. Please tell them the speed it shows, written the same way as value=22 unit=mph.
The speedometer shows value=120 unit=mph
